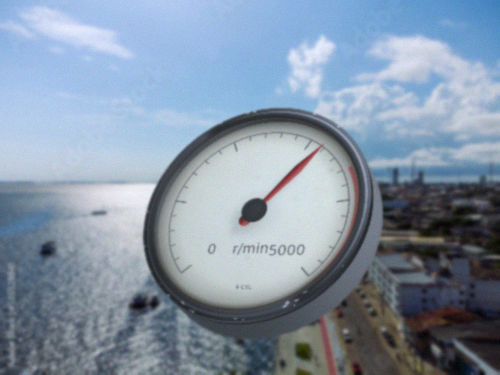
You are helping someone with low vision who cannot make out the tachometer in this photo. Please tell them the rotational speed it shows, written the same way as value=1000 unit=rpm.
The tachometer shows value=3200 unit=rpm
